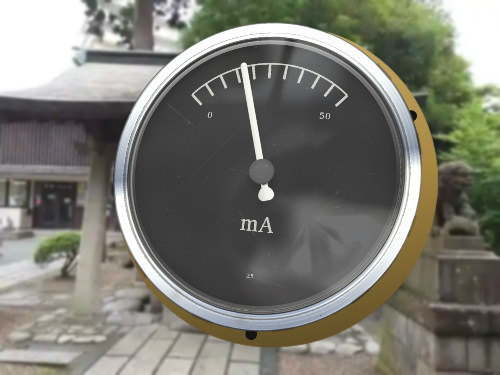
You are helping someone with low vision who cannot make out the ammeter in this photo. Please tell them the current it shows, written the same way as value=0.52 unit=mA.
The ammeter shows value=17.5 unit=mA
